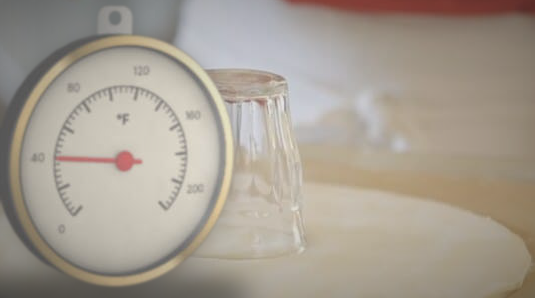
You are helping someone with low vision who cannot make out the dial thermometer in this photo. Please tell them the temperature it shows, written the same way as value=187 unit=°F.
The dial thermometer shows value=40 unit=°F
